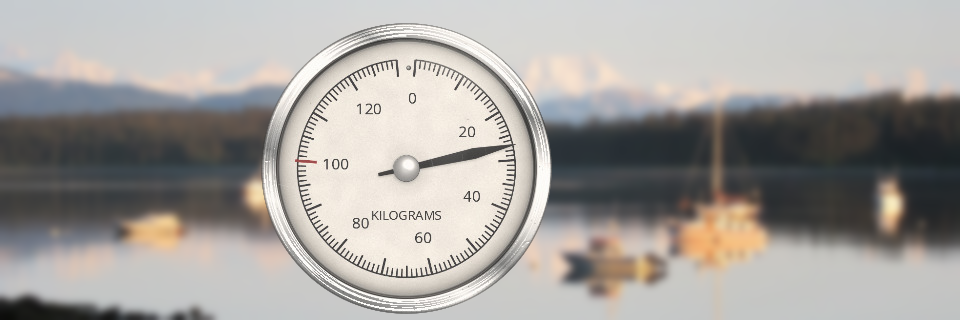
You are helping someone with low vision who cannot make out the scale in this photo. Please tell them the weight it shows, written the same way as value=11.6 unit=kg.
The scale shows value=27 unit=kg
